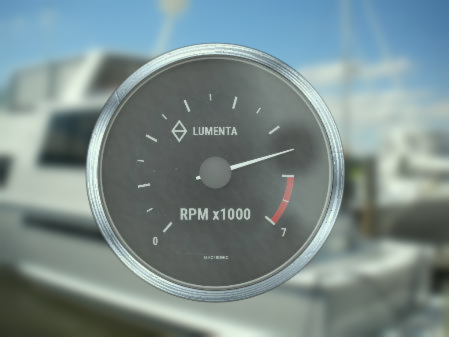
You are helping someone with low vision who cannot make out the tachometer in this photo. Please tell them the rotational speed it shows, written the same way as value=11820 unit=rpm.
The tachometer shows value=5500 unit=rpm
